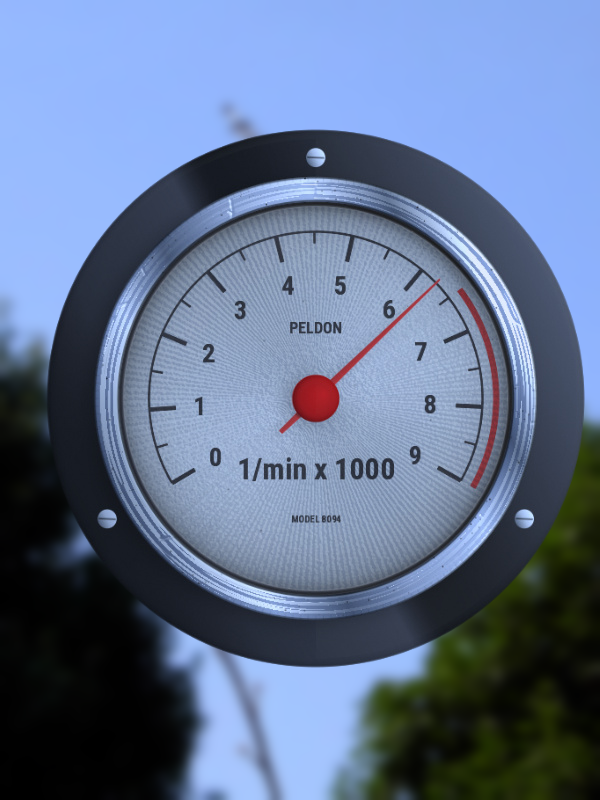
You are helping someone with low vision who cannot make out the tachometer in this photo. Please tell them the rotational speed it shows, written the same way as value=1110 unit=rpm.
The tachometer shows value=6250 unit=rpm
